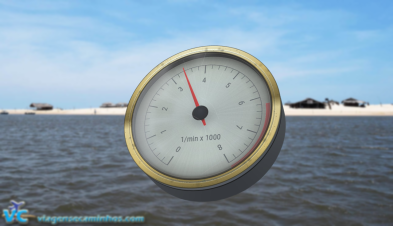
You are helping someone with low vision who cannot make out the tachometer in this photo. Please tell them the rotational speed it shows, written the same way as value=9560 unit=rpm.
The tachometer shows value=3400 unit=rpm
